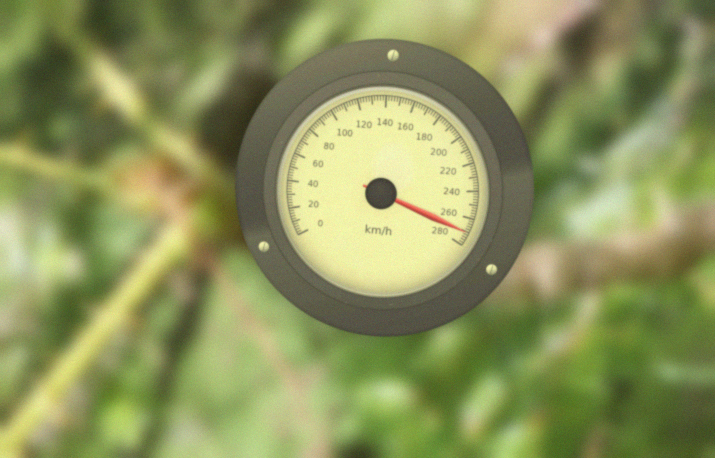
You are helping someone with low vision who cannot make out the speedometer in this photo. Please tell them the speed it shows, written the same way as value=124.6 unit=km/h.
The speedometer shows value=270 unit=km/h
